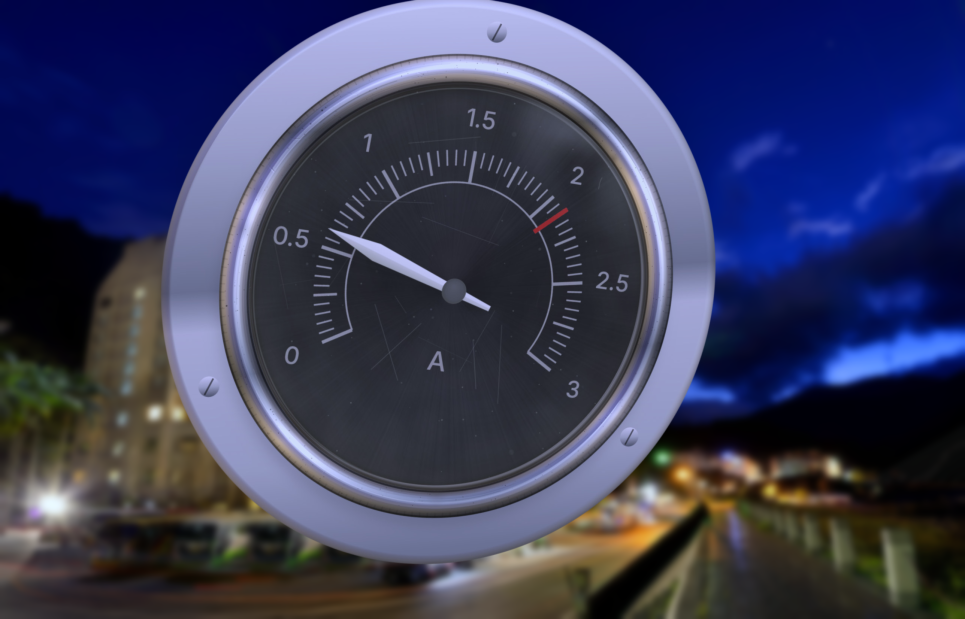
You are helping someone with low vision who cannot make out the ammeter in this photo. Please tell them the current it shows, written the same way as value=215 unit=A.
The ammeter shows value=0.6 unit=A
